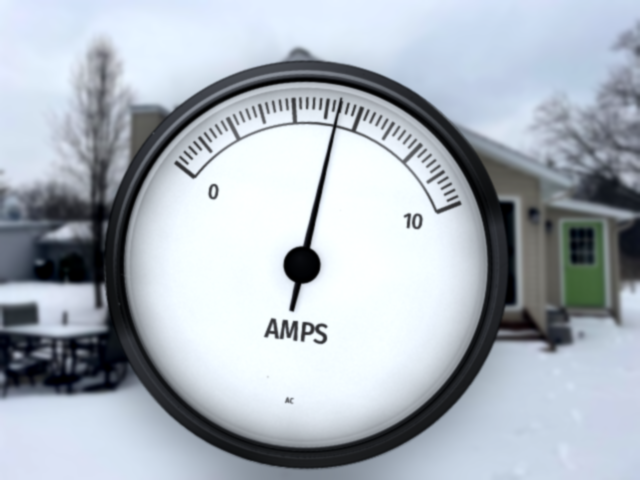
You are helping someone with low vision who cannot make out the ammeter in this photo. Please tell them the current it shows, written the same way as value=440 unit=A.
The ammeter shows value=5.4 unit=A
